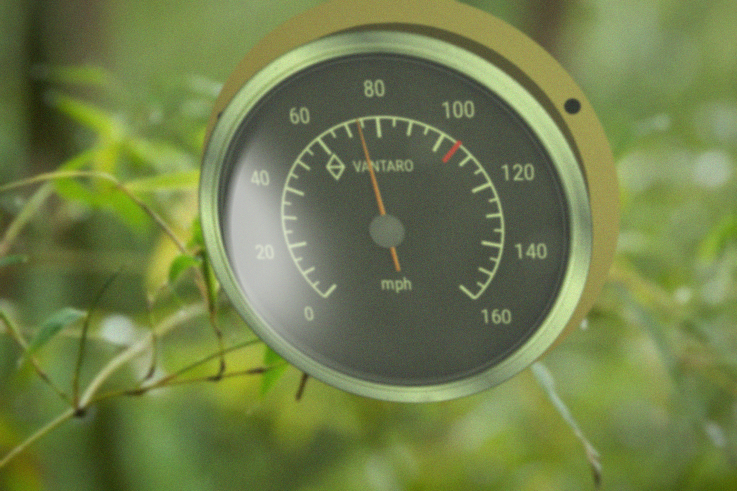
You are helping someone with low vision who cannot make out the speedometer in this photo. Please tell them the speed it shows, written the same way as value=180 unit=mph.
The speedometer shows value=75 unit=mph
